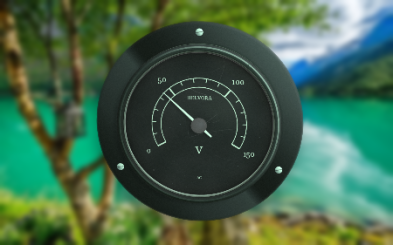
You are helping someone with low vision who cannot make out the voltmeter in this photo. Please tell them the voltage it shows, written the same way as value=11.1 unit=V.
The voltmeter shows value=45 unit=V
